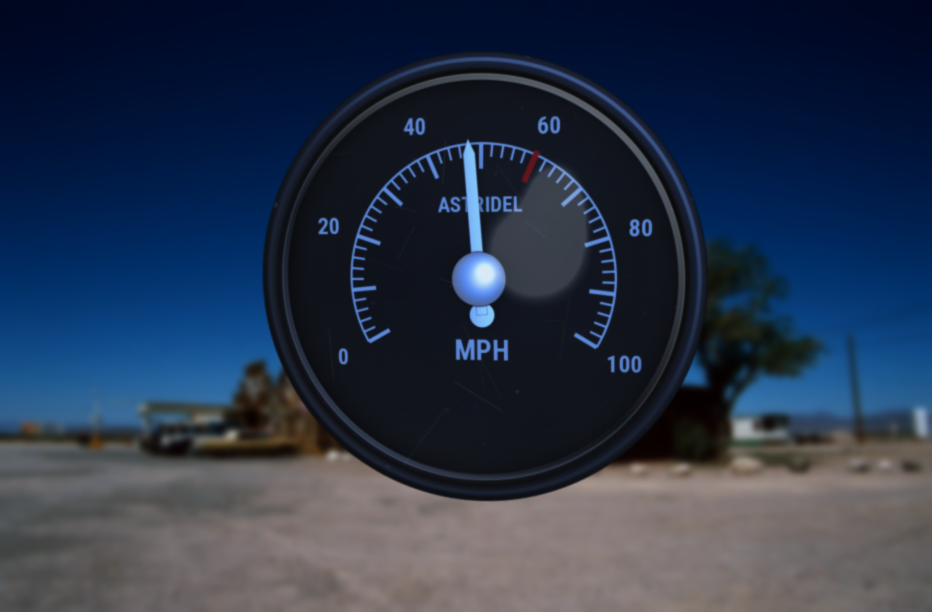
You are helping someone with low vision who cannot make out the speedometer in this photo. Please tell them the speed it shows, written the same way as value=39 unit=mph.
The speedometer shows value=48 unit=mph
